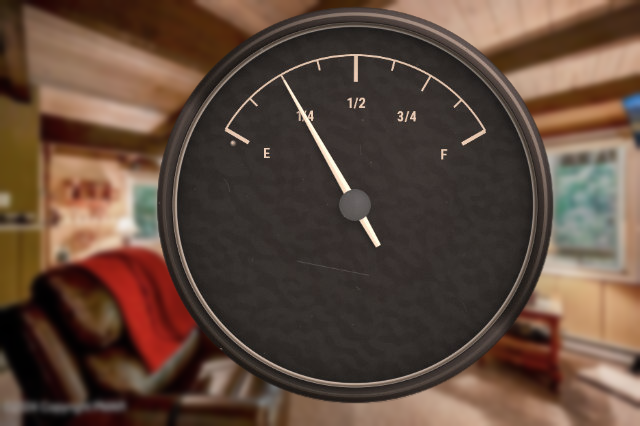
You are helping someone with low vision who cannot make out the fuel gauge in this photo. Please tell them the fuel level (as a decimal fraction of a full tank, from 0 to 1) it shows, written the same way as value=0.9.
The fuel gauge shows value=0.25
